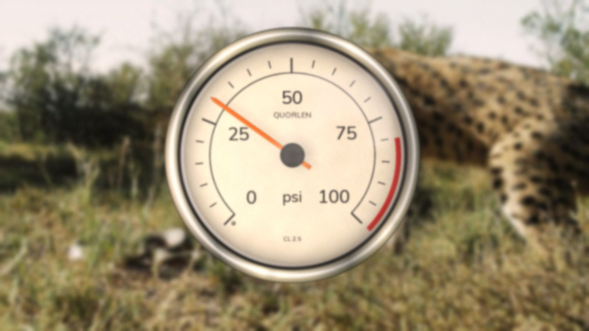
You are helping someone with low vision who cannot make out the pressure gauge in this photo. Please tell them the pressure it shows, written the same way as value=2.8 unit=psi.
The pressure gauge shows value=30 unit=psi
